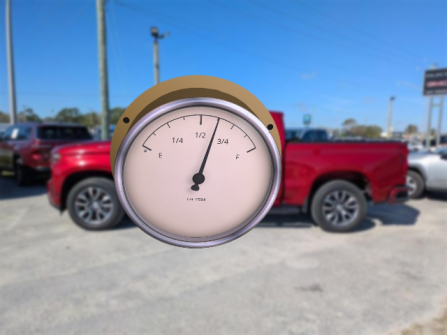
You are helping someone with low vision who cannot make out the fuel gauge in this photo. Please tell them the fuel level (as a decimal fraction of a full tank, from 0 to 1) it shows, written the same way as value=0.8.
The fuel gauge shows value=0.625
